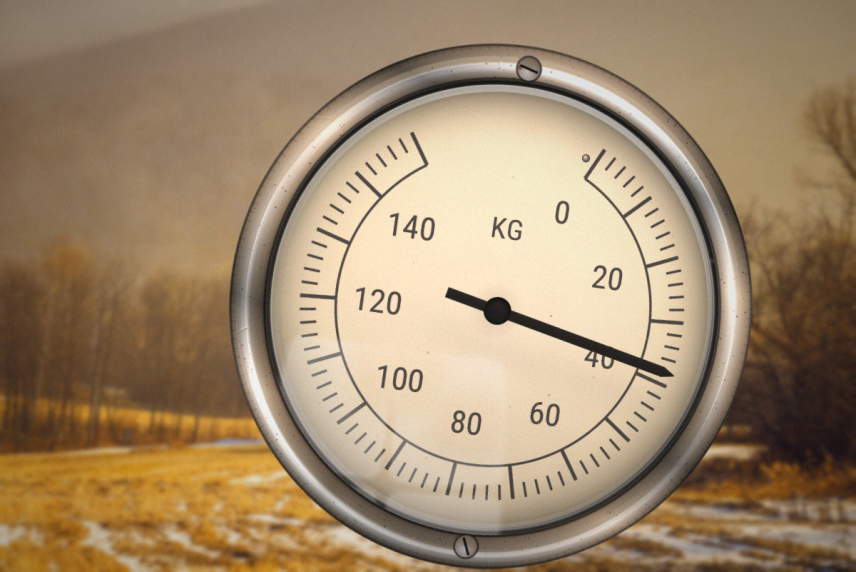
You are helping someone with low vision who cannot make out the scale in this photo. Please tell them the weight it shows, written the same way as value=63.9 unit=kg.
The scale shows value=38 unit=kg
